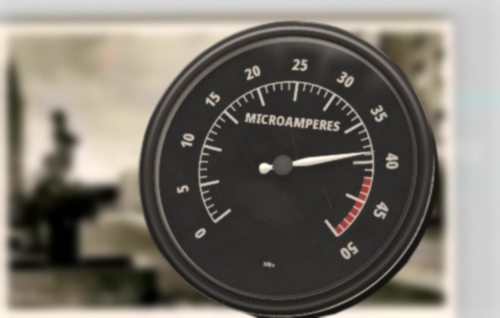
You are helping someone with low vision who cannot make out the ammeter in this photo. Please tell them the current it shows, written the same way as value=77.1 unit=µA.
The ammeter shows value=39 unit=µA
